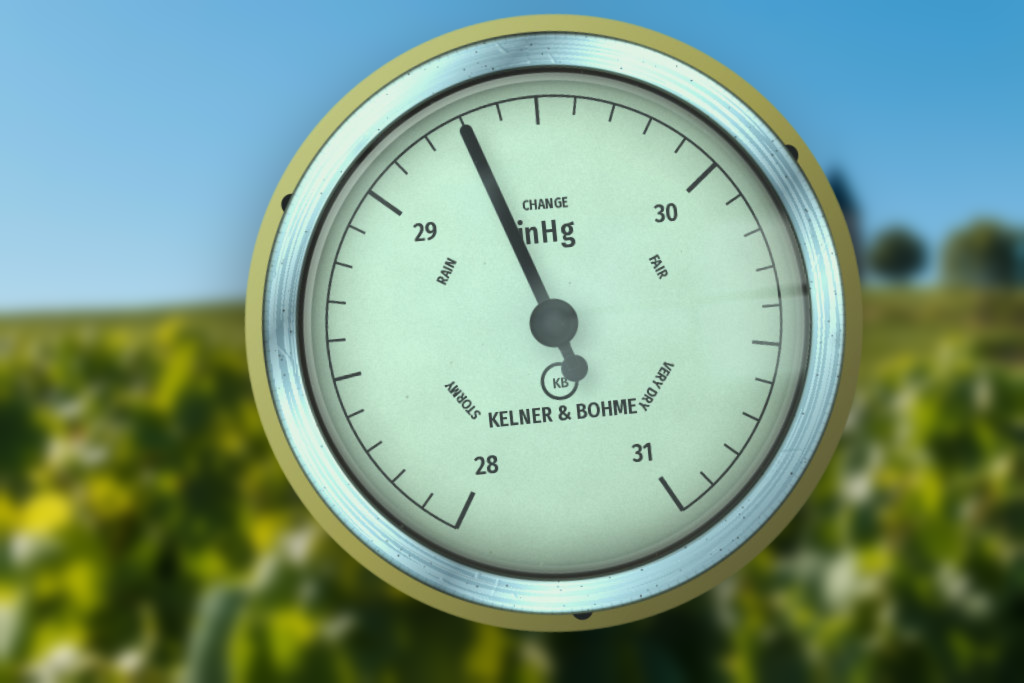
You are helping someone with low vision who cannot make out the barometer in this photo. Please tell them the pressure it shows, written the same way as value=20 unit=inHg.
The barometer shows value=29.3 unit=inHg
